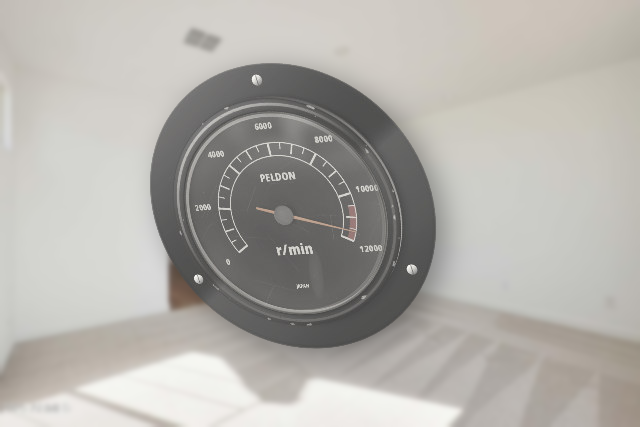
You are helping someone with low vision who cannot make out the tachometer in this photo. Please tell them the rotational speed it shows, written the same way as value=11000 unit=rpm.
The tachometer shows value=11500 unit=rpm
